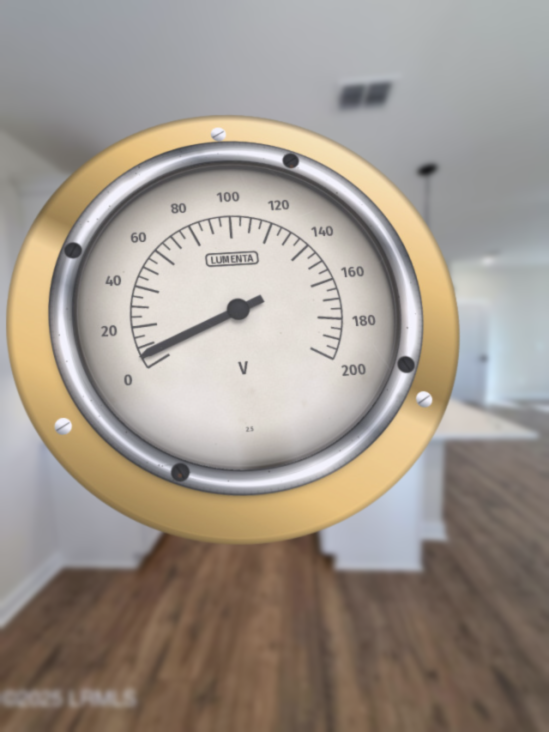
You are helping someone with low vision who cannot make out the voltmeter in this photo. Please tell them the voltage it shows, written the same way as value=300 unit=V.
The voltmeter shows value=5 unit=V
